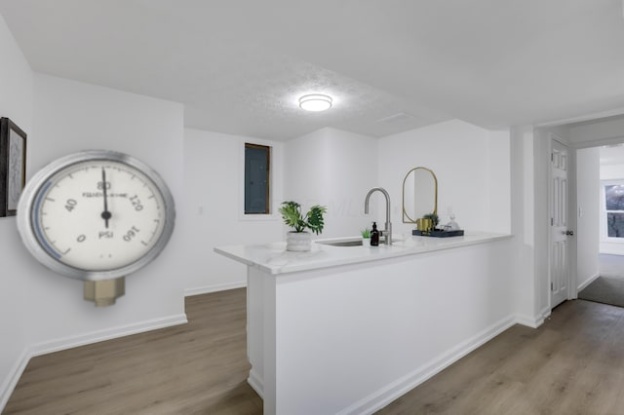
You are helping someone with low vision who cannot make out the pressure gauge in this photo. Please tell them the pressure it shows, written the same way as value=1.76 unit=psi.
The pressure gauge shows value=80 unit=psi
